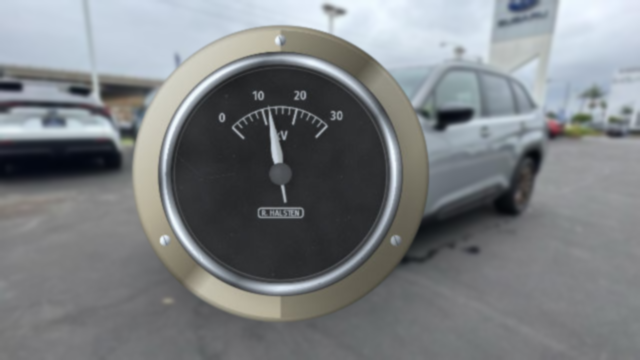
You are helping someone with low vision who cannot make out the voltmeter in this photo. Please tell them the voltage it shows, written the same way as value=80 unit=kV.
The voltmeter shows value=12 unit=kV
